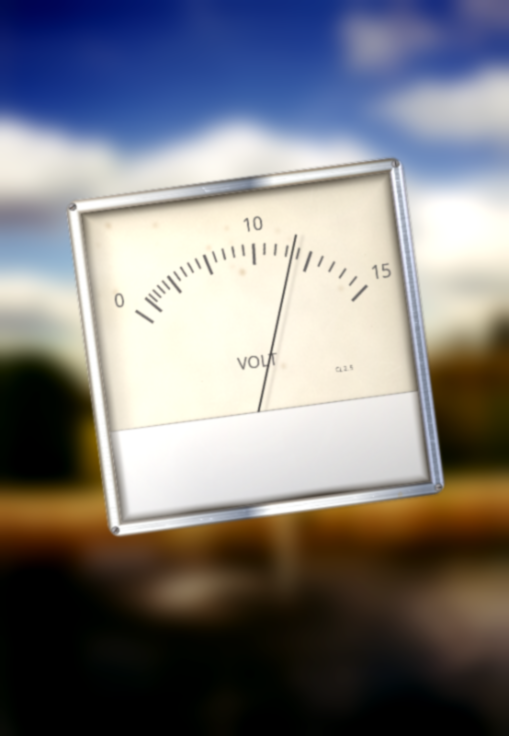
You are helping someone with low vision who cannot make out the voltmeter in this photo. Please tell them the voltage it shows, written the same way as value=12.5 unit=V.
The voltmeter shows value=11.75 unit=V
